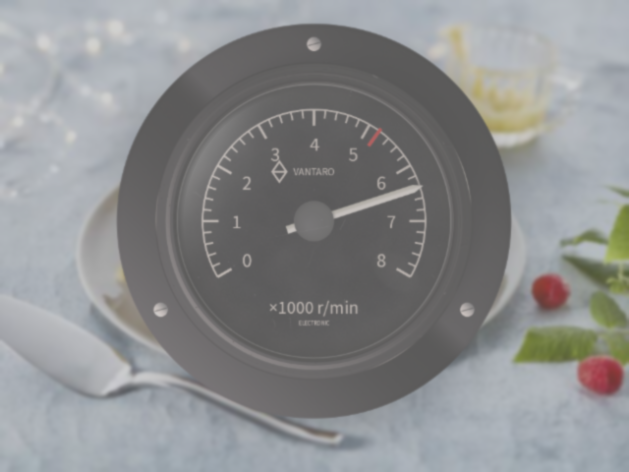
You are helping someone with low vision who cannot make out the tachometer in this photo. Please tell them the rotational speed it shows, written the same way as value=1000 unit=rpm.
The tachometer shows value=6400 unit=rpm
